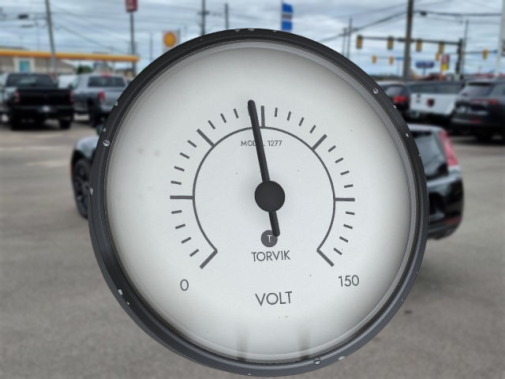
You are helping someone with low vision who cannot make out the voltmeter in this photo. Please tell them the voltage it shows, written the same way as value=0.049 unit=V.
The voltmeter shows value=70 unit=V
